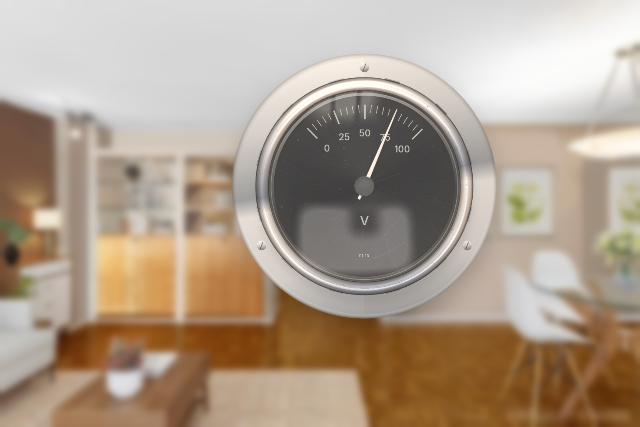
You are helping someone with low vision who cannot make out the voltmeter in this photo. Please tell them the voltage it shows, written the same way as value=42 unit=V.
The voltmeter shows value=75 unit=V
